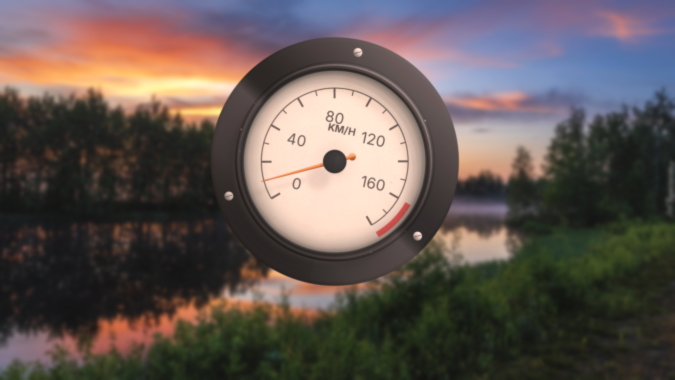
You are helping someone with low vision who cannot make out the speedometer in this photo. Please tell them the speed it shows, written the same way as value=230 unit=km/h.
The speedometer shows value=10 unit=km/h
